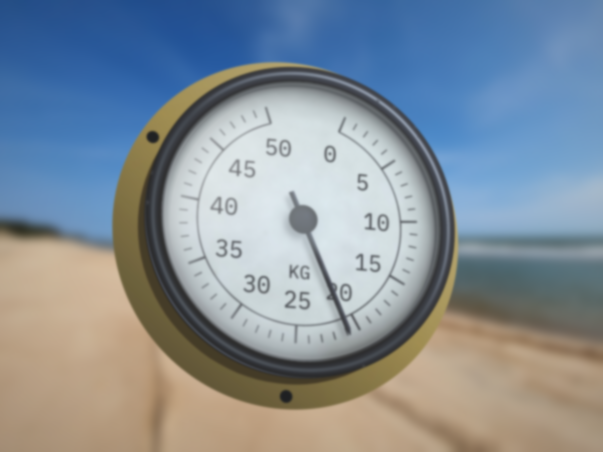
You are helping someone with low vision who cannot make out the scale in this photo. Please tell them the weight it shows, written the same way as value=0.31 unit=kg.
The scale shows value=21 unit=kg
